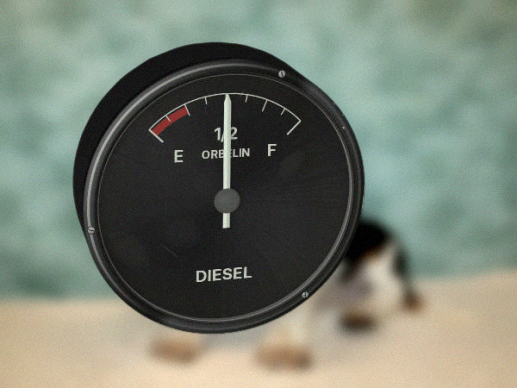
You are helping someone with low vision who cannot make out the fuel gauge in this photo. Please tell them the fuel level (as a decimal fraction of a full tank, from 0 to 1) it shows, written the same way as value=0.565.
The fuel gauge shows value=0.5
